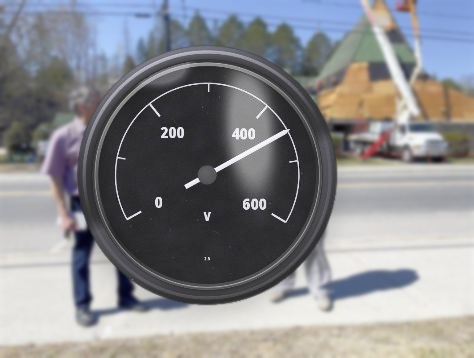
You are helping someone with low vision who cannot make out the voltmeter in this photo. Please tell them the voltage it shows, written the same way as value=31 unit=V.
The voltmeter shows value=450 unit=V
